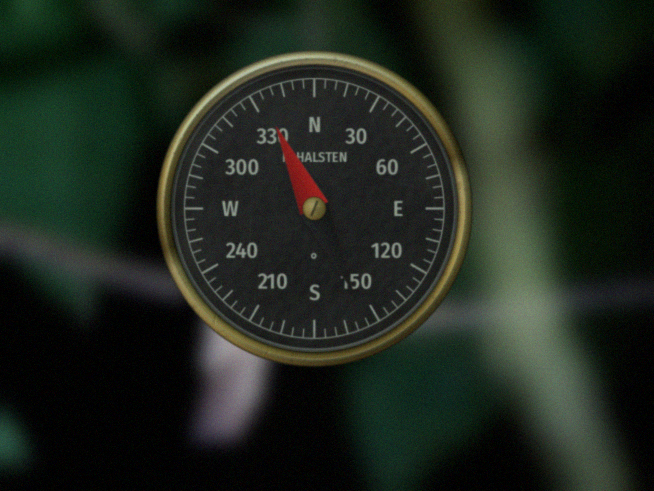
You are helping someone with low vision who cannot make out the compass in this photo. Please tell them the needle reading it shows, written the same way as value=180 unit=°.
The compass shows value=335 unit=°
